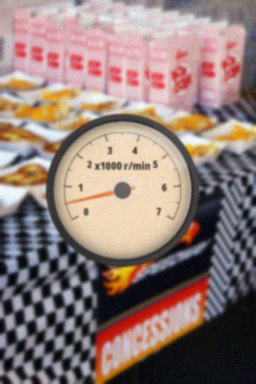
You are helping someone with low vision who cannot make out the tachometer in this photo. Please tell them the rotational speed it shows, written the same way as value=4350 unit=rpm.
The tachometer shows value=500 unit=rpm
